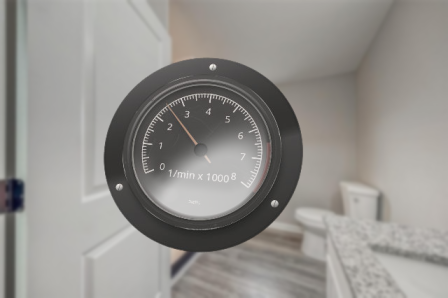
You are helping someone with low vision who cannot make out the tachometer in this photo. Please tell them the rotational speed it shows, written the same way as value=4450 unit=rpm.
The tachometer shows value=2500 unit=rpm
